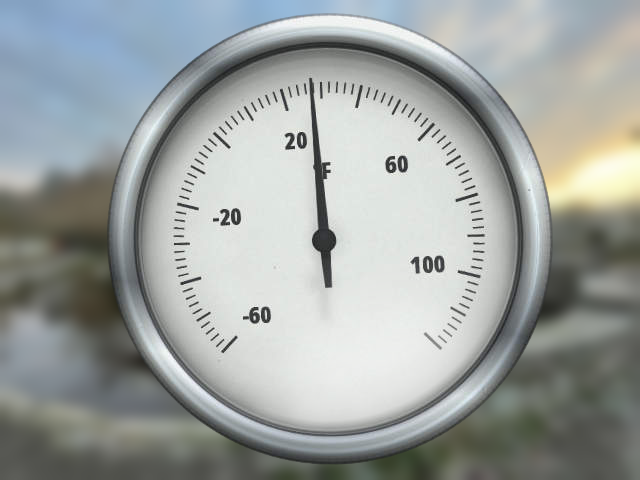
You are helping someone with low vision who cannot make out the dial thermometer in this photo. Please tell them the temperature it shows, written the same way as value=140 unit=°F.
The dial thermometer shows value=28 unit=°F
